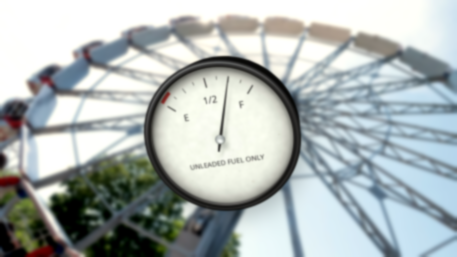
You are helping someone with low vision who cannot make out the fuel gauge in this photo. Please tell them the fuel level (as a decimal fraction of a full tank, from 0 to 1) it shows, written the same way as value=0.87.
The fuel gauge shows value=0.75
